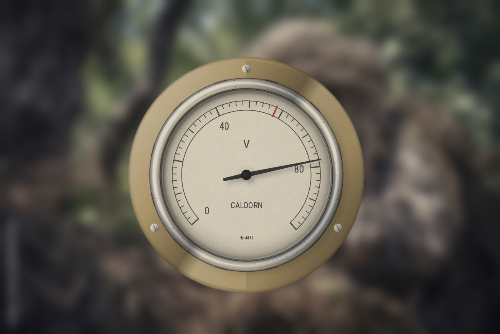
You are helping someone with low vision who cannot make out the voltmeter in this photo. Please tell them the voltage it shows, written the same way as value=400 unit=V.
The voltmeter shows value=78 unit=V
